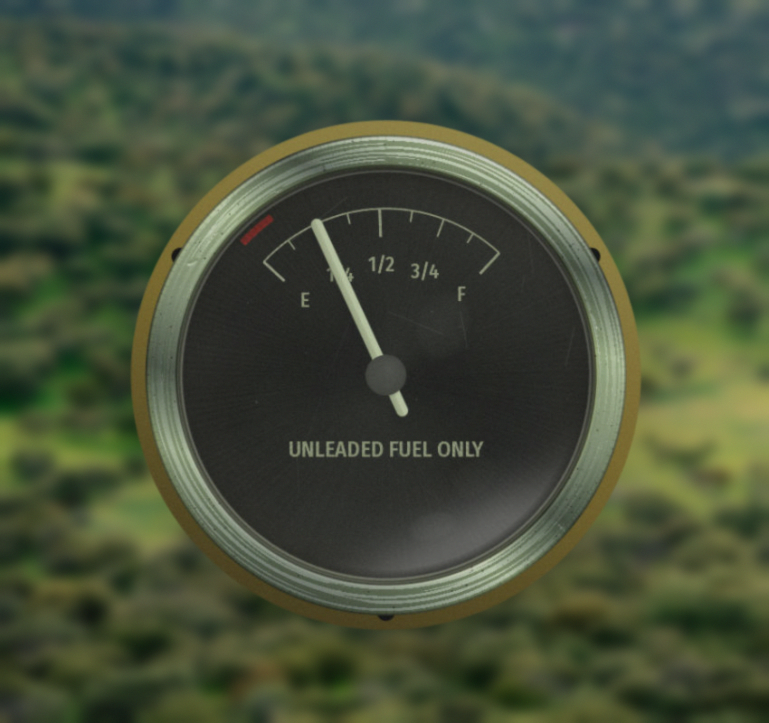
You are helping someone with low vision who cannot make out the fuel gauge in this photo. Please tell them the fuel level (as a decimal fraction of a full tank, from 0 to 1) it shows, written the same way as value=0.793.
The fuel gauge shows value=0.25
